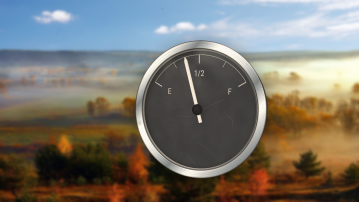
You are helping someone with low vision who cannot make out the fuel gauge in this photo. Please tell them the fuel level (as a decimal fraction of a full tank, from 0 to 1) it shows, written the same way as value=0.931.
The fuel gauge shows value=0.375
